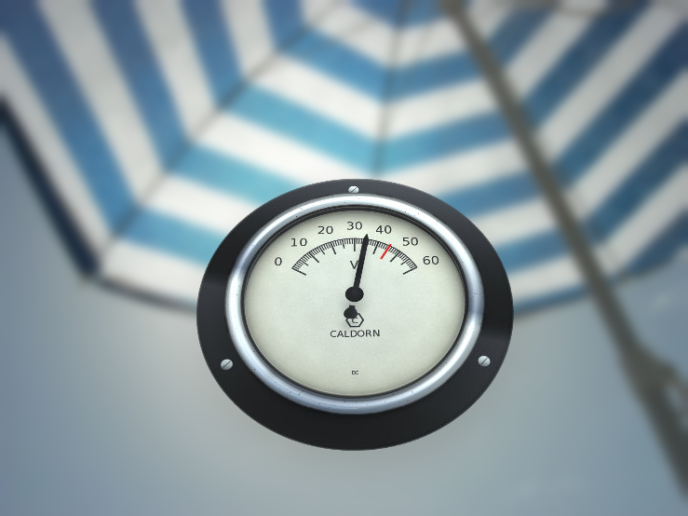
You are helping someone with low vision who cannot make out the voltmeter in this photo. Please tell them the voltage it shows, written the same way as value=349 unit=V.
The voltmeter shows value=35 unit=V
